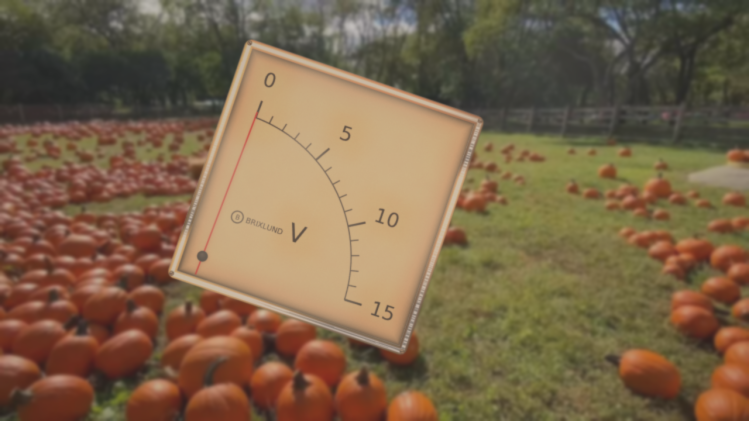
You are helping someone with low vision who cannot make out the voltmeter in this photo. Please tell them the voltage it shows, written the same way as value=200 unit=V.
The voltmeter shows value=0 unit=V
